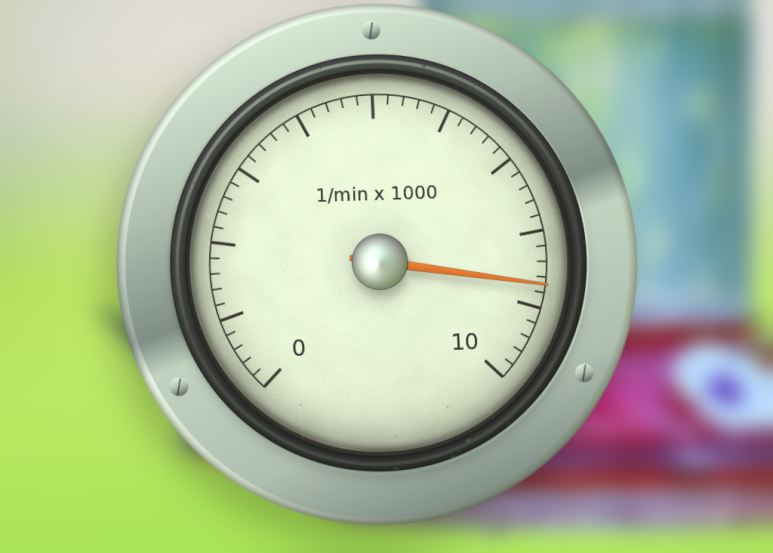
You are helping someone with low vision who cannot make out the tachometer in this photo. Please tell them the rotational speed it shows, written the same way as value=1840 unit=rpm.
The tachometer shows value=8700 unit=rpm
